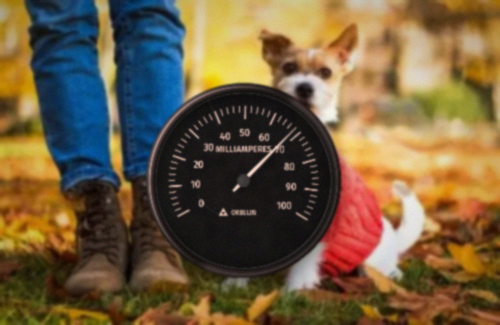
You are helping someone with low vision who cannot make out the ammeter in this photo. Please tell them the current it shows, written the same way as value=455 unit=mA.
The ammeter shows value=68 unit=mA
